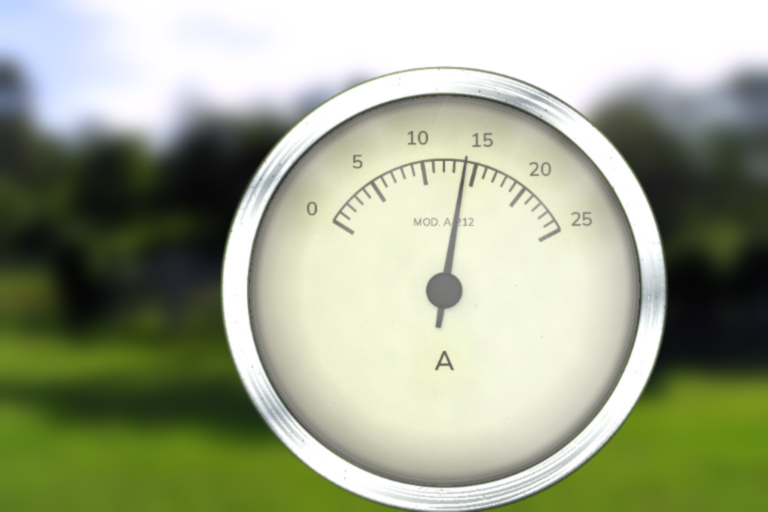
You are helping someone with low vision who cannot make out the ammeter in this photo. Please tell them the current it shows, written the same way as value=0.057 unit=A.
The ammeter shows value=14 unit=A
